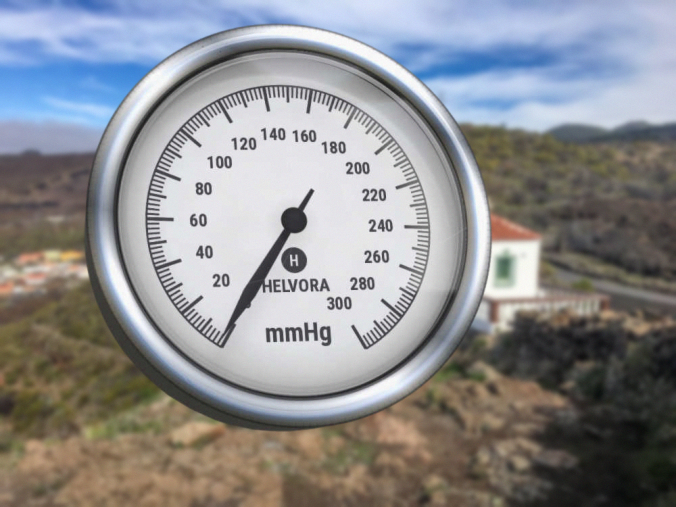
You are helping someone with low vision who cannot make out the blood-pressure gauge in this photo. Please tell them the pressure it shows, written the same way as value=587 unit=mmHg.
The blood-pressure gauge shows value=2 unit=mmHg
